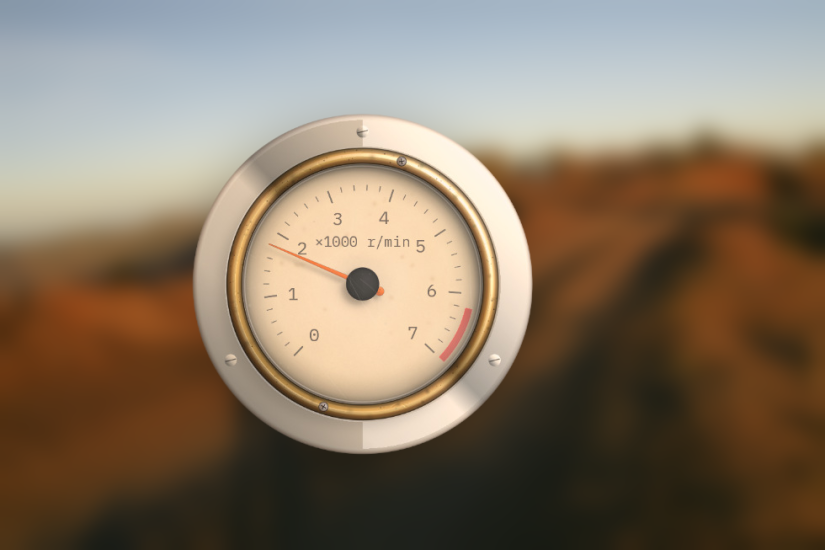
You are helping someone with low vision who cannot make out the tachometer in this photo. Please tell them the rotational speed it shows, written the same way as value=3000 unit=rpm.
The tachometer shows value=1800 unit=rpm
